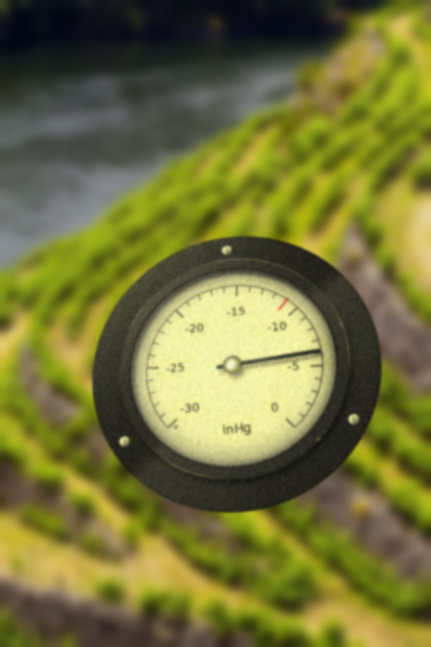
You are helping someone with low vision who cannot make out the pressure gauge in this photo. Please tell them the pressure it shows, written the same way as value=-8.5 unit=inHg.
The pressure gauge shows value=-6 unit=inHg
